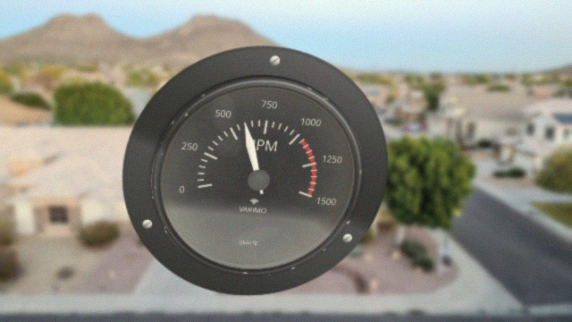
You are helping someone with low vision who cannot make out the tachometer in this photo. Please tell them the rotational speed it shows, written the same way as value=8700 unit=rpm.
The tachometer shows value=600 unit=rpm
